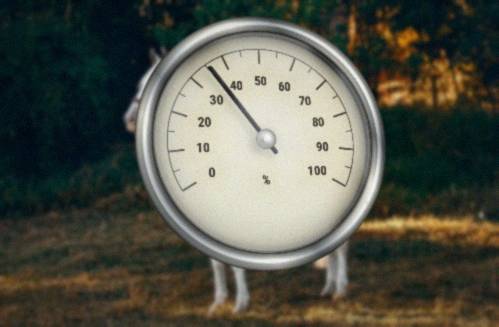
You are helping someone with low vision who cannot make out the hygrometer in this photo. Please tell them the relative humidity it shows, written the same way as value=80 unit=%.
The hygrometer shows value=35 unit=%
